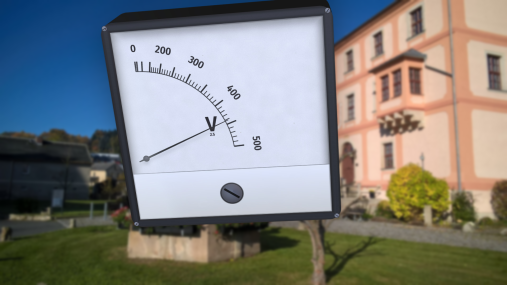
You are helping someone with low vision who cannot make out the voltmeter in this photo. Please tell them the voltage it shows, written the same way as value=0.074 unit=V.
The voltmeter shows value=440 unit=V
